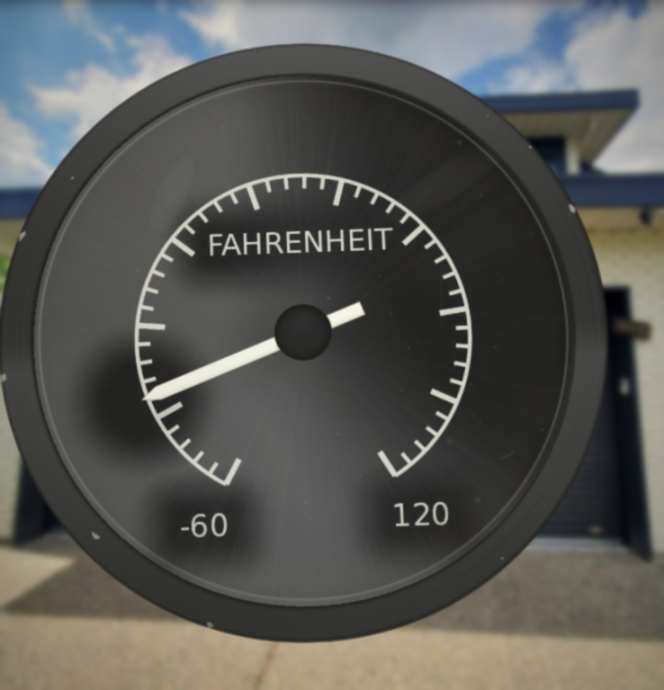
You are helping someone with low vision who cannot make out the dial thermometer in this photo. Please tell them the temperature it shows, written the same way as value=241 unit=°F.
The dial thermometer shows value=-36 unit=°F
